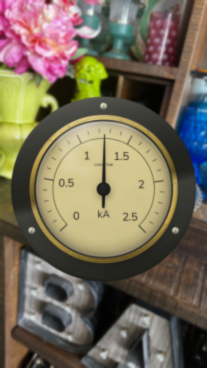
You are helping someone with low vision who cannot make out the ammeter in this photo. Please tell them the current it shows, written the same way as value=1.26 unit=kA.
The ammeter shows value=1.25 unit=kA
